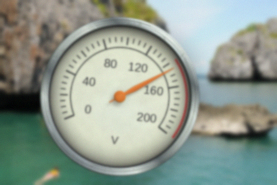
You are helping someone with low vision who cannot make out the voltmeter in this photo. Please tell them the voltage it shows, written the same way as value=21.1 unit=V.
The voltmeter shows value=145 unit=V
